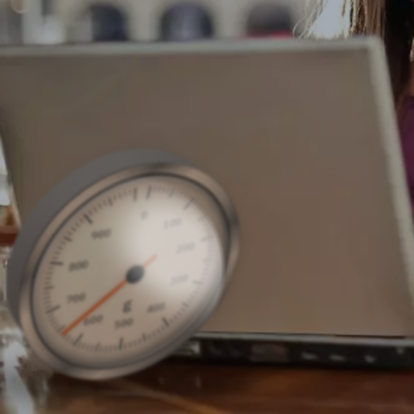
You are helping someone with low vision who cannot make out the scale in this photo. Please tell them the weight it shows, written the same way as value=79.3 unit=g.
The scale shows value=650 unit=g
